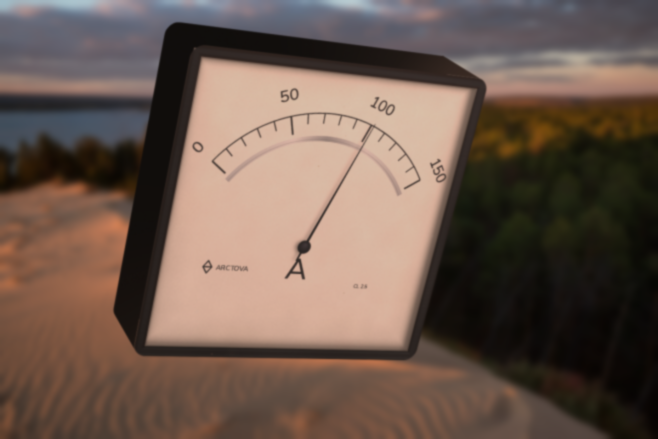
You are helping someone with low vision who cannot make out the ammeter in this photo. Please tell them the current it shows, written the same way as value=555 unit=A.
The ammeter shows value=100 unit=A
